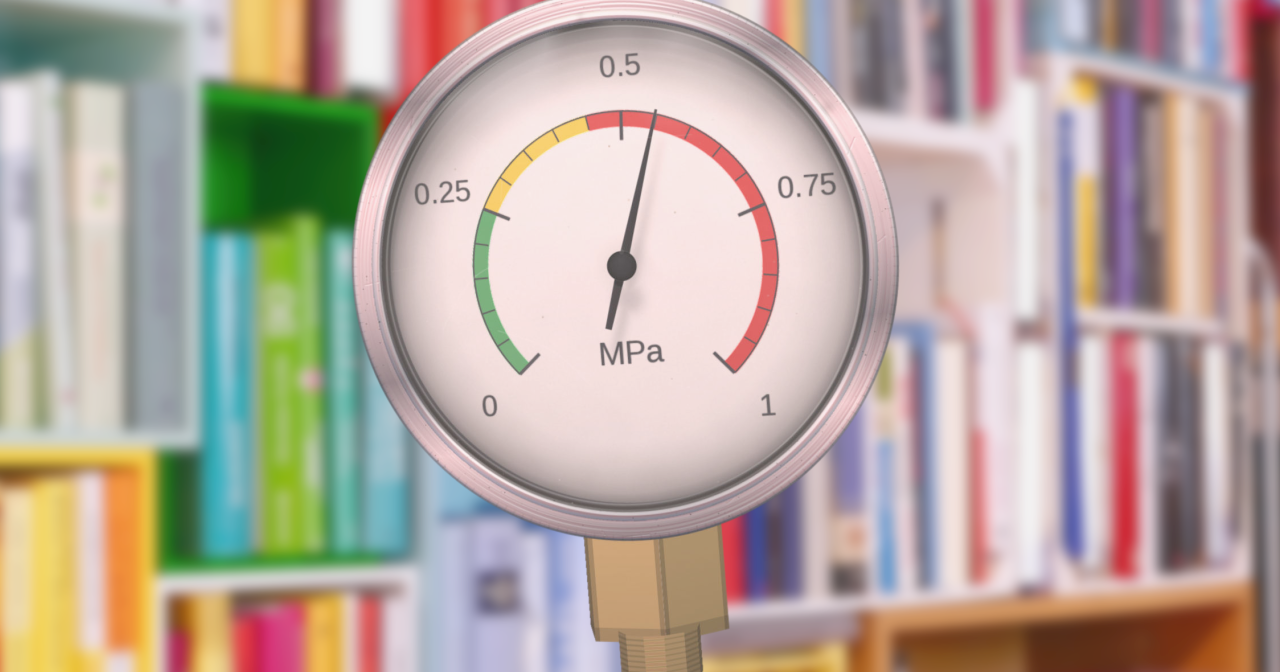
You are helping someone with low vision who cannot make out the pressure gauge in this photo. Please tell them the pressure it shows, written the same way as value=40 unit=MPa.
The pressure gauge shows value=0.55 unit=MPa
